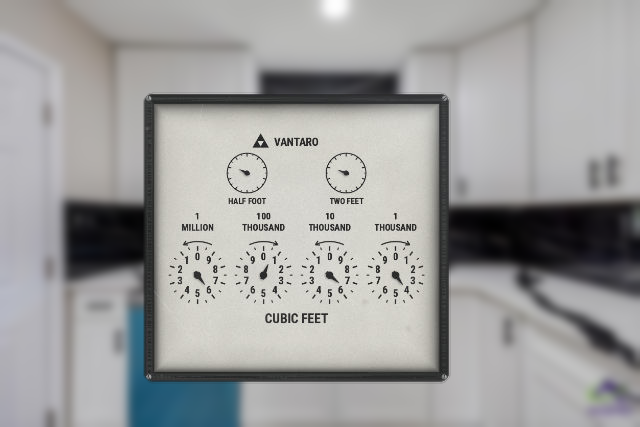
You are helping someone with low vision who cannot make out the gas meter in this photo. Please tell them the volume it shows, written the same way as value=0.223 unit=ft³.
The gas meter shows value=606400 unit=ft³
